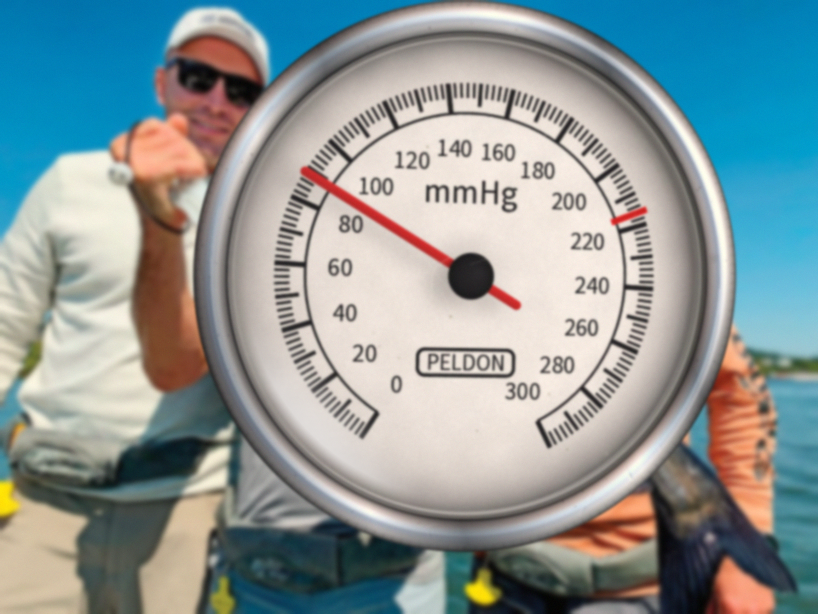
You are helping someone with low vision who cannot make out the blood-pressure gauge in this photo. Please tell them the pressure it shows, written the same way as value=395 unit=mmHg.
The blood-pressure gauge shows value=88 unit=mmHg
